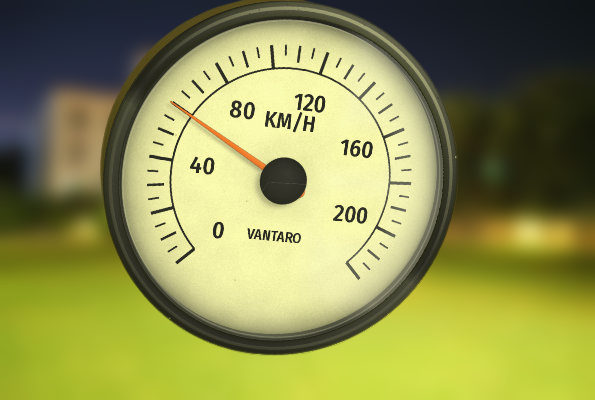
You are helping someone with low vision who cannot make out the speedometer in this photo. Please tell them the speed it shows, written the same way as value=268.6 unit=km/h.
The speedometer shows value=60 unit=km/h
